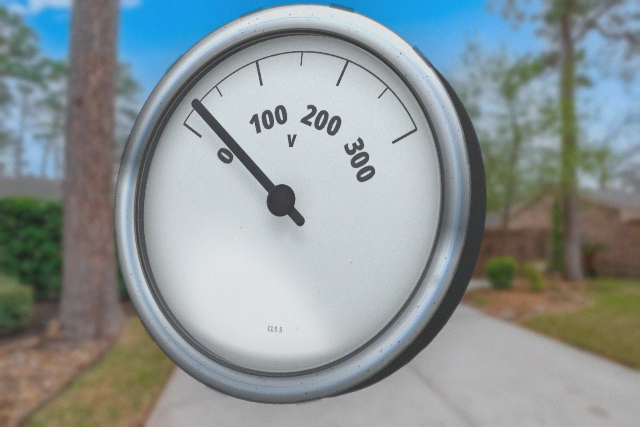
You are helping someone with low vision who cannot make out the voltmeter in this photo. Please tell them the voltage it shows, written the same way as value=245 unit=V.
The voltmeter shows value=25 unit=V
